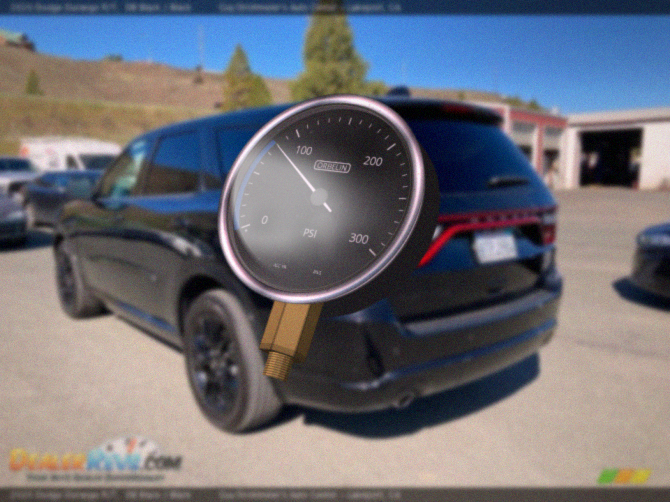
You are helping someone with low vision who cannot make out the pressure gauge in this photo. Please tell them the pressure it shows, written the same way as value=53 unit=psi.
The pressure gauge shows value=80 unit=psi
